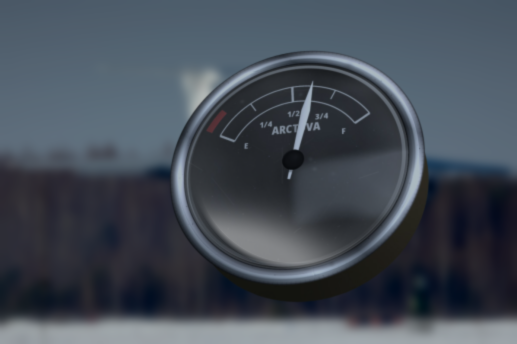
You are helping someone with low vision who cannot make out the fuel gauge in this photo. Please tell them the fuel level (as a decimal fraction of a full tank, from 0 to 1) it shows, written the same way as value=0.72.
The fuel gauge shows value=0.625
